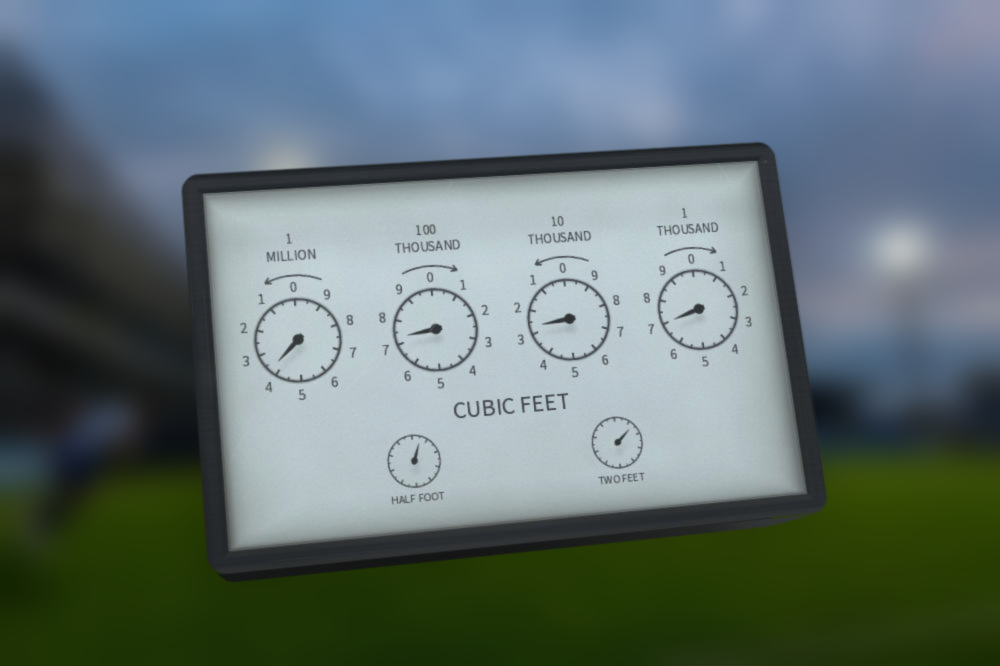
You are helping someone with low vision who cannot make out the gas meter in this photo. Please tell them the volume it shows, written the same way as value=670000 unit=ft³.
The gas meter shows value=372700 unit=ft³
